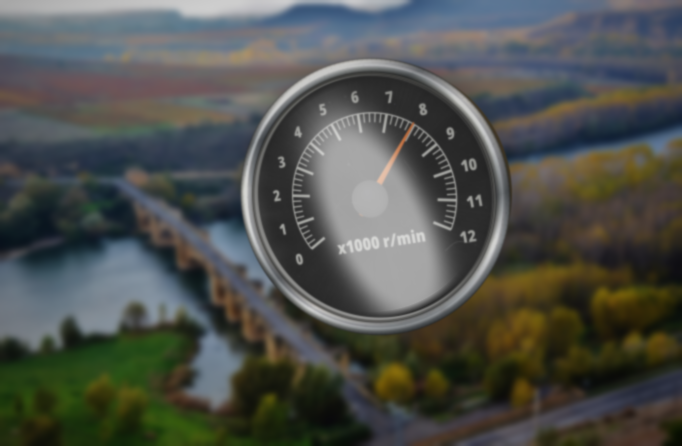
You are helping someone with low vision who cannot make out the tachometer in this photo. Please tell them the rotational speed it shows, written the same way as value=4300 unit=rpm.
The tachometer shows value=8000 unit=rpm
